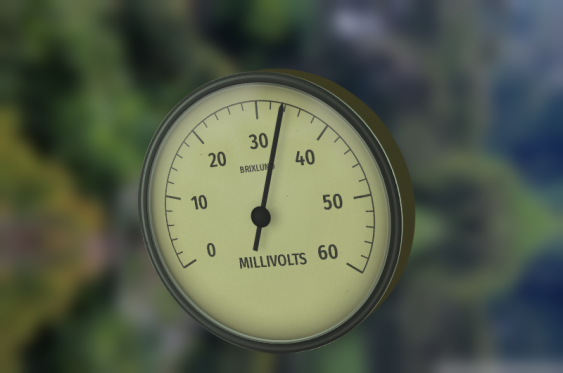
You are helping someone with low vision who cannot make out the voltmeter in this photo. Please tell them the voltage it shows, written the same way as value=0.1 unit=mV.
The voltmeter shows value=34 unit=mV
